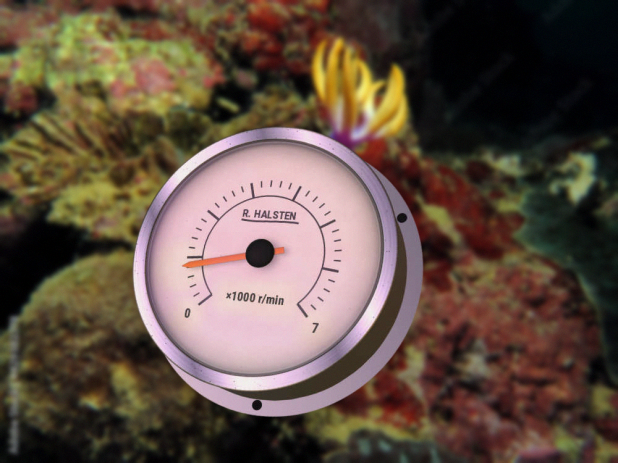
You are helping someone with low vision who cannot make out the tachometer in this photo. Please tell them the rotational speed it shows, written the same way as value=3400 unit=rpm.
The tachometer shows value=800 unit=rpm
